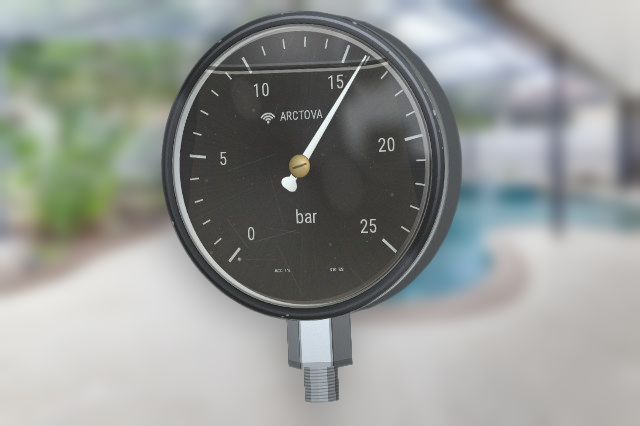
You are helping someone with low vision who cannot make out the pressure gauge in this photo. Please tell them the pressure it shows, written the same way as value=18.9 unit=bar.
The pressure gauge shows value=16 unit=bar
